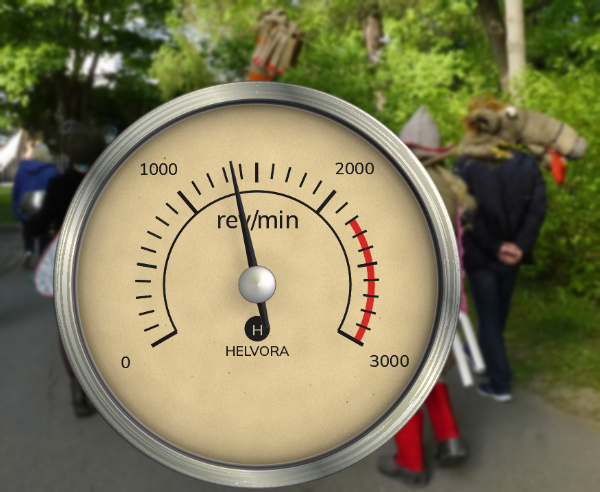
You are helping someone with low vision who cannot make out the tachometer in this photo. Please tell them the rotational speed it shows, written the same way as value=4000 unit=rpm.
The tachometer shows value=1350 unit=rpm
